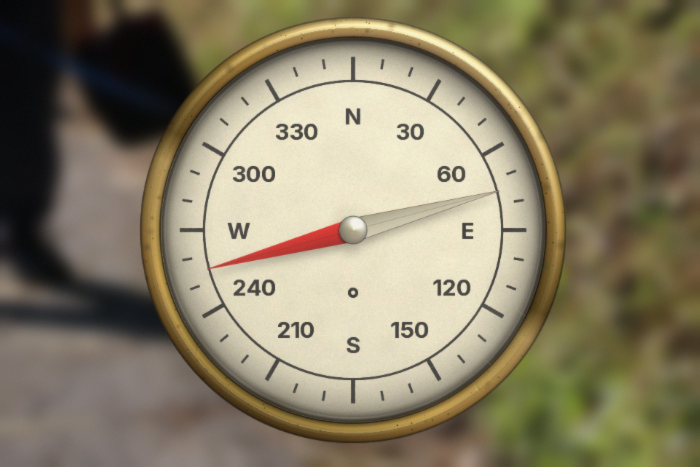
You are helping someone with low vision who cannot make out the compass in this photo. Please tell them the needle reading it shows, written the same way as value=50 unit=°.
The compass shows value=255 unit=°
